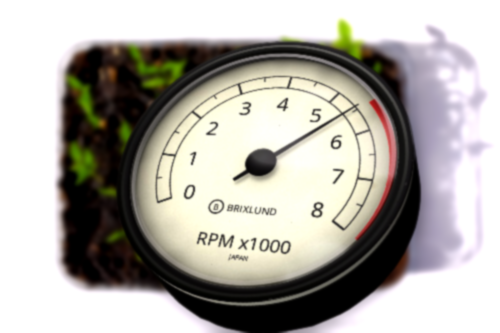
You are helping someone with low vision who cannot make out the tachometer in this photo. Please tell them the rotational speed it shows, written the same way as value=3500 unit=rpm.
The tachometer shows value=5500 unit=rpm
